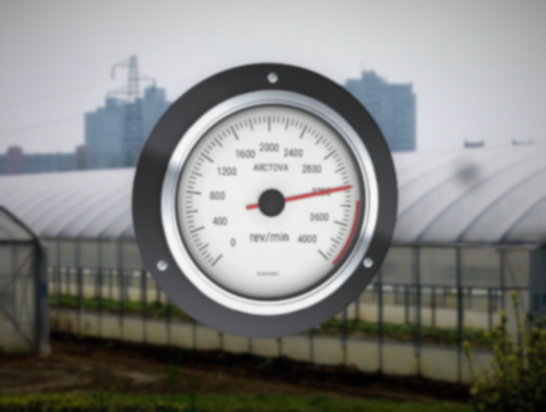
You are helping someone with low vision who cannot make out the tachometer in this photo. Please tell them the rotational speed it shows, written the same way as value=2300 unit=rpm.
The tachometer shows value=3200 unit=rpm
